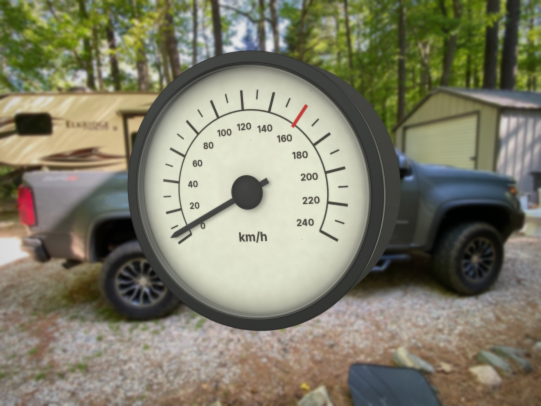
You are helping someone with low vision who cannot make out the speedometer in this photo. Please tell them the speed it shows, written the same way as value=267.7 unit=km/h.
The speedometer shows value=5 unit=km/h
